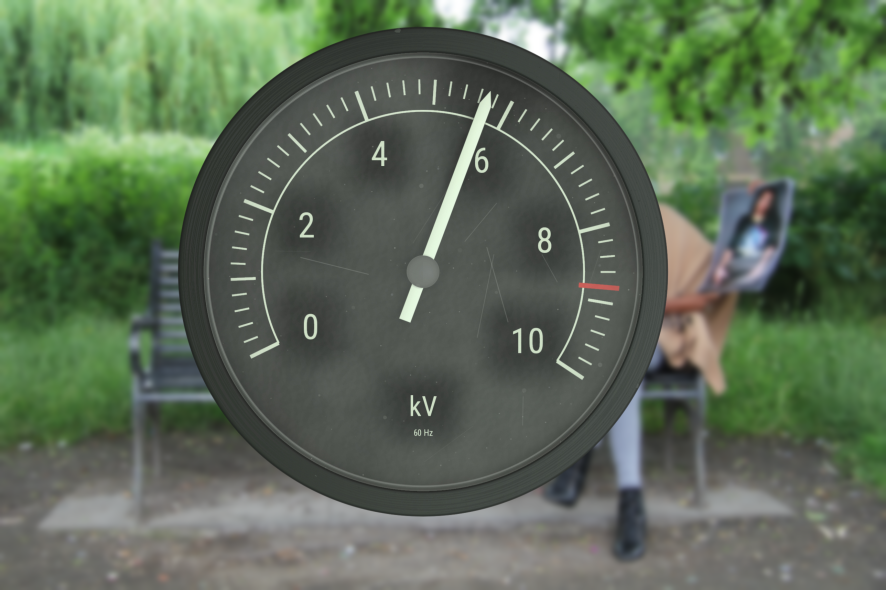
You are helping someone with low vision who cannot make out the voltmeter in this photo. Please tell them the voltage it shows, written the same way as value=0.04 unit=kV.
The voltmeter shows value=5.7 unit=kV
